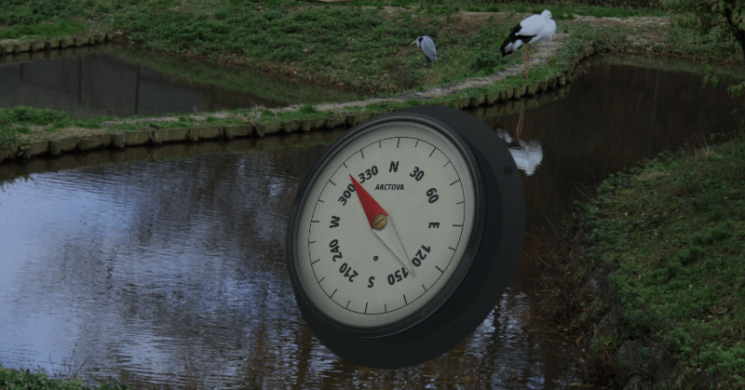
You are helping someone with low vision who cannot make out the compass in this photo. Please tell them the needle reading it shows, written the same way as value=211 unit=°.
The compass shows value=315 unit=°
